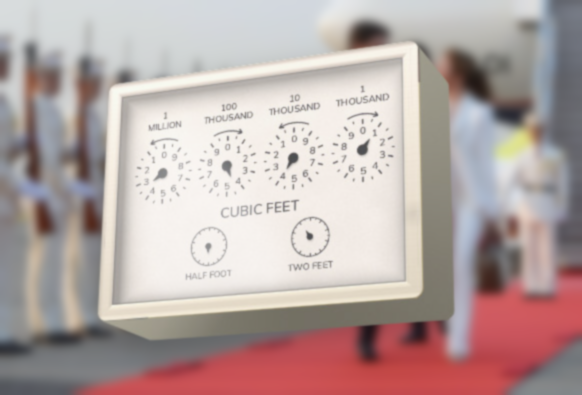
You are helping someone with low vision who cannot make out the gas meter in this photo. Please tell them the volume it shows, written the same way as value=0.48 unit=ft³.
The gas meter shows value=344100 unit=ft³
